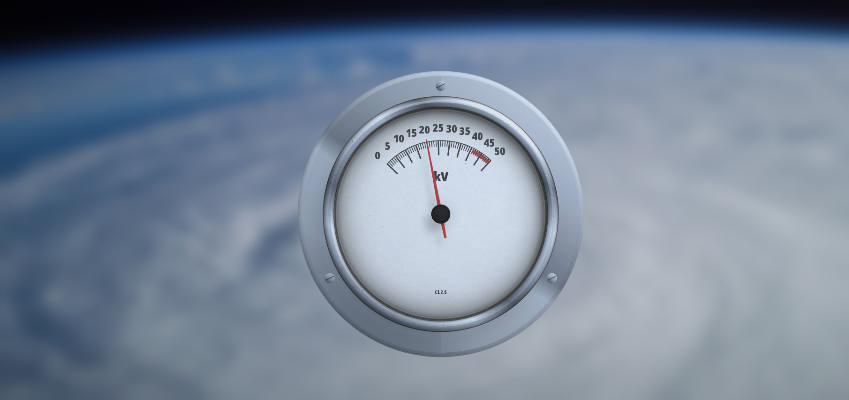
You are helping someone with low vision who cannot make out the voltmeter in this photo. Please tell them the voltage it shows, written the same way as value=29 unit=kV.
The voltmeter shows value=20 unit=kV
